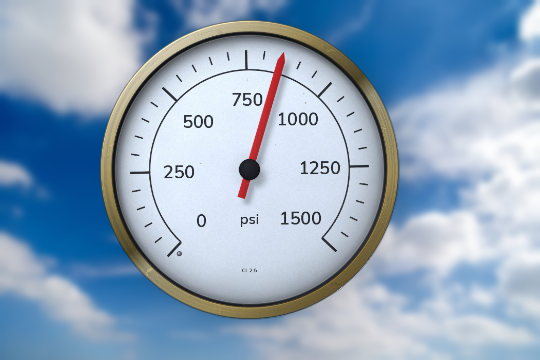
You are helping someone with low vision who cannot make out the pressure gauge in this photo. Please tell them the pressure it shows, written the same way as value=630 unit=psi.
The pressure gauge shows value=850 unit=psi
